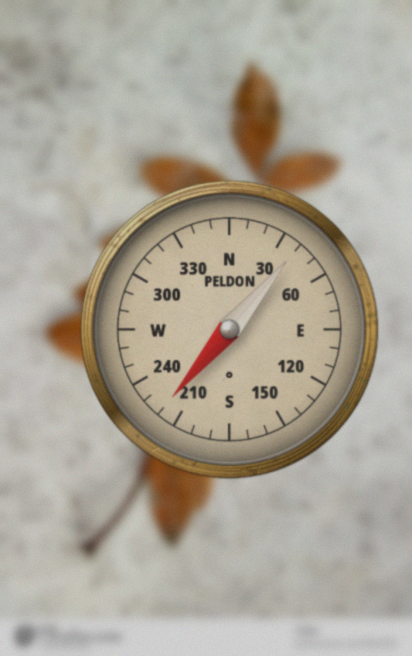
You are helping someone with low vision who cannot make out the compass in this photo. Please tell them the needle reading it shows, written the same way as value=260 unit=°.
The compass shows value=220 unit=°
